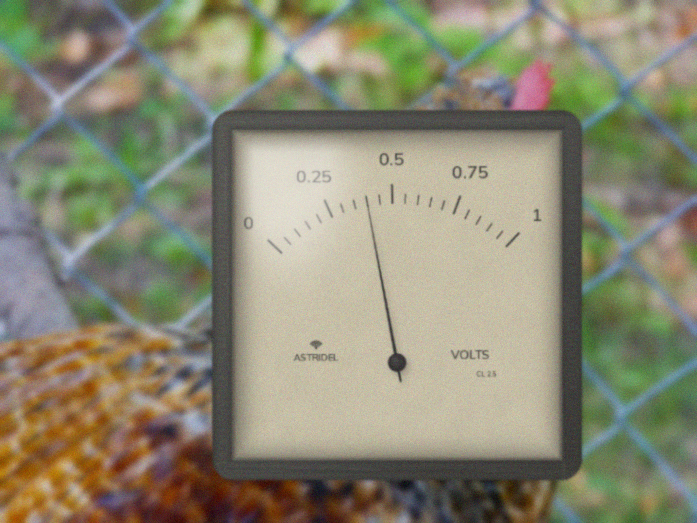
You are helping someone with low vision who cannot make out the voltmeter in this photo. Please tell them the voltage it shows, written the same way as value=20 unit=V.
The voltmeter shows value=0.4 unit=V
